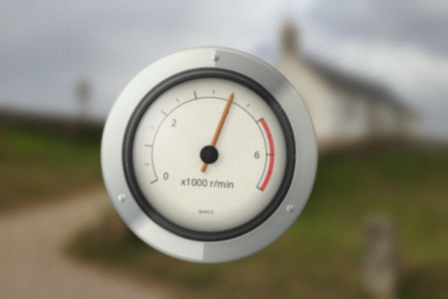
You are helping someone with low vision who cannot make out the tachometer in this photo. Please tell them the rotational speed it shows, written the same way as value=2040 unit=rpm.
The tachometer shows value=4000 unit=rpm
